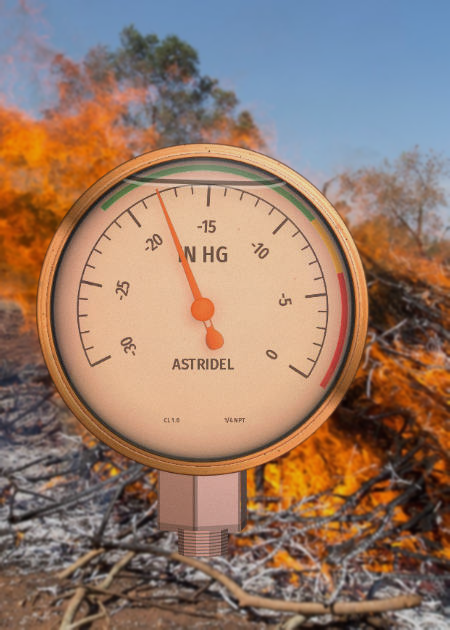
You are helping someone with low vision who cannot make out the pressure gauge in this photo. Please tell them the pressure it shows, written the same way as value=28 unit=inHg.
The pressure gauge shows value=-18 unit=inHg
